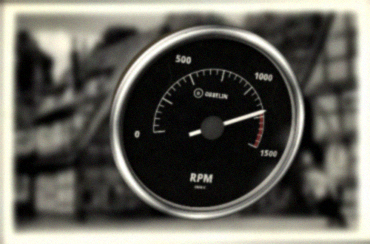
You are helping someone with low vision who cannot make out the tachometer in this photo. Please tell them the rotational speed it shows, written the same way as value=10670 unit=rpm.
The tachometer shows value=1200 unit=rpm
